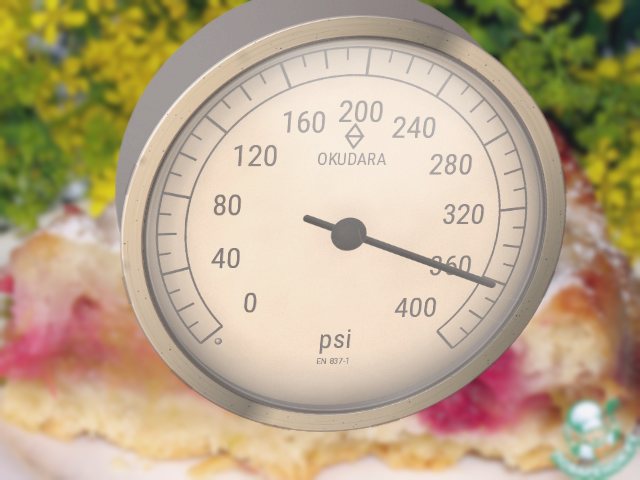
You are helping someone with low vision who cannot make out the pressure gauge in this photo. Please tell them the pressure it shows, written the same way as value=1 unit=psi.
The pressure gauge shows value=360 unit=psi
